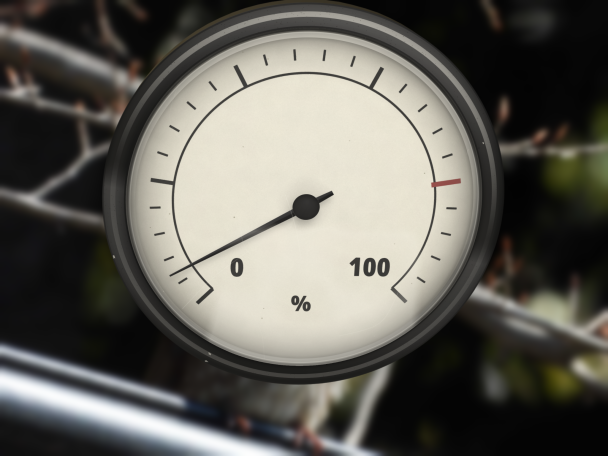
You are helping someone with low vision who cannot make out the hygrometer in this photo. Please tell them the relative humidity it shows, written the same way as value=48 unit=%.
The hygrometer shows value=6 unit=%
